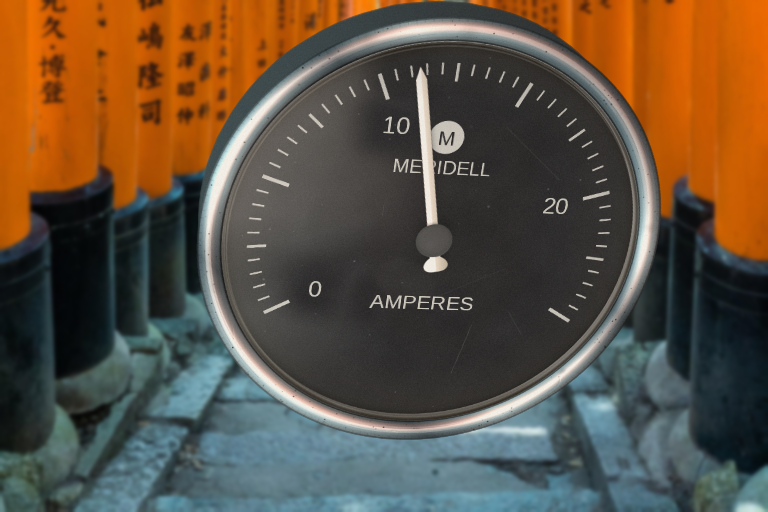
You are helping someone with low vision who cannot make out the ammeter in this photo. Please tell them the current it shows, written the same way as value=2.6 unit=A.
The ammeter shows value=11.25 unit=A
